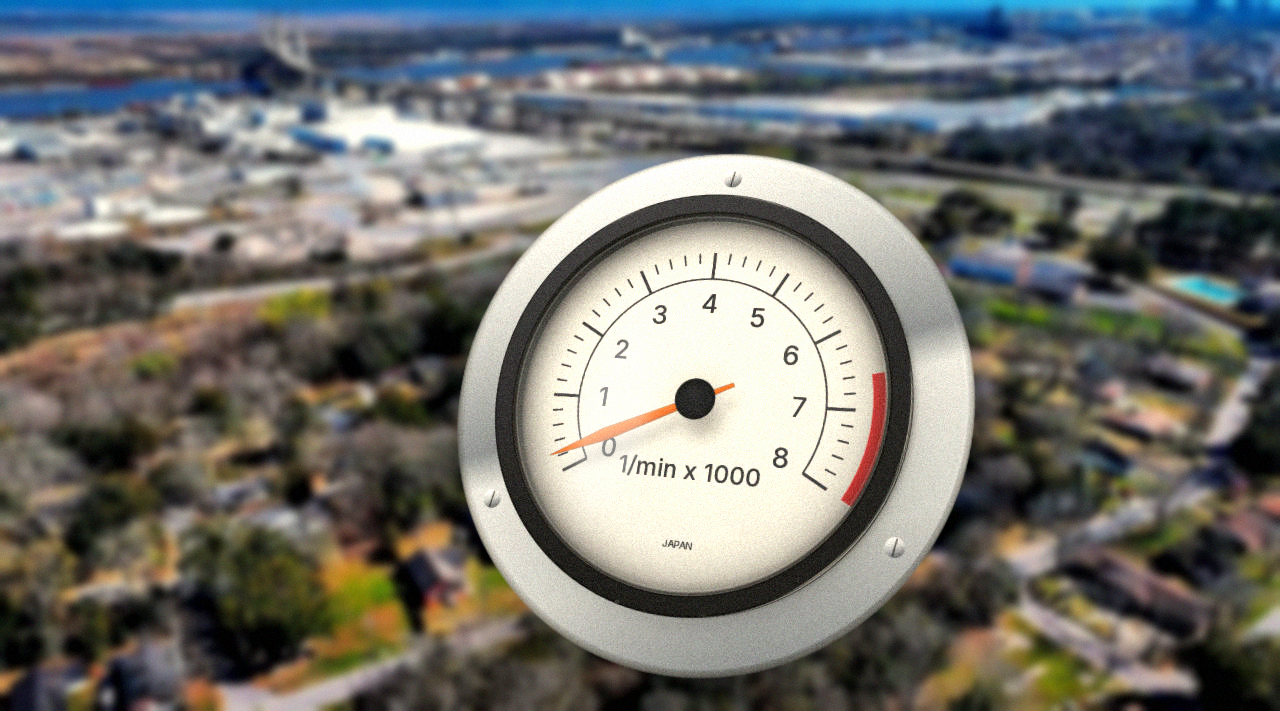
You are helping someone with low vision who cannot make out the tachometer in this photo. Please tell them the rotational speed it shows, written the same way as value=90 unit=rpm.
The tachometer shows value=200 unit=rpm
